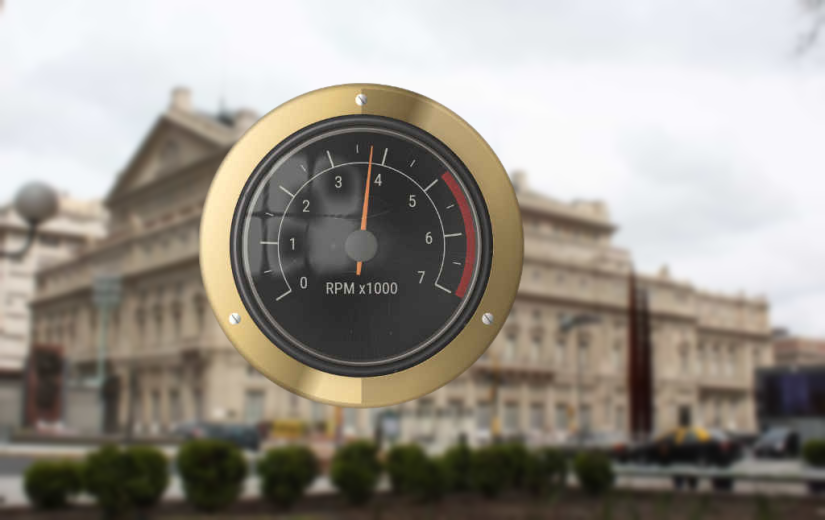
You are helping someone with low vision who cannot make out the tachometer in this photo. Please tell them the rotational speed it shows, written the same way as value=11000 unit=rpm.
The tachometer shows value=3750 unit=rpm
